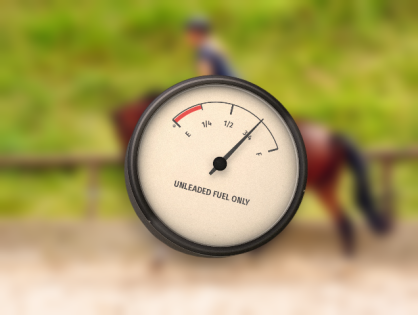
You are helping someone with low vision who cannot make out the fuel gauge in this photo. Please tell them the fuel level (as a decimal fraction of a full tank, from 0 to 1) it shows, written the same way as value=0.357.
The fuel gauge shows value=0.75
